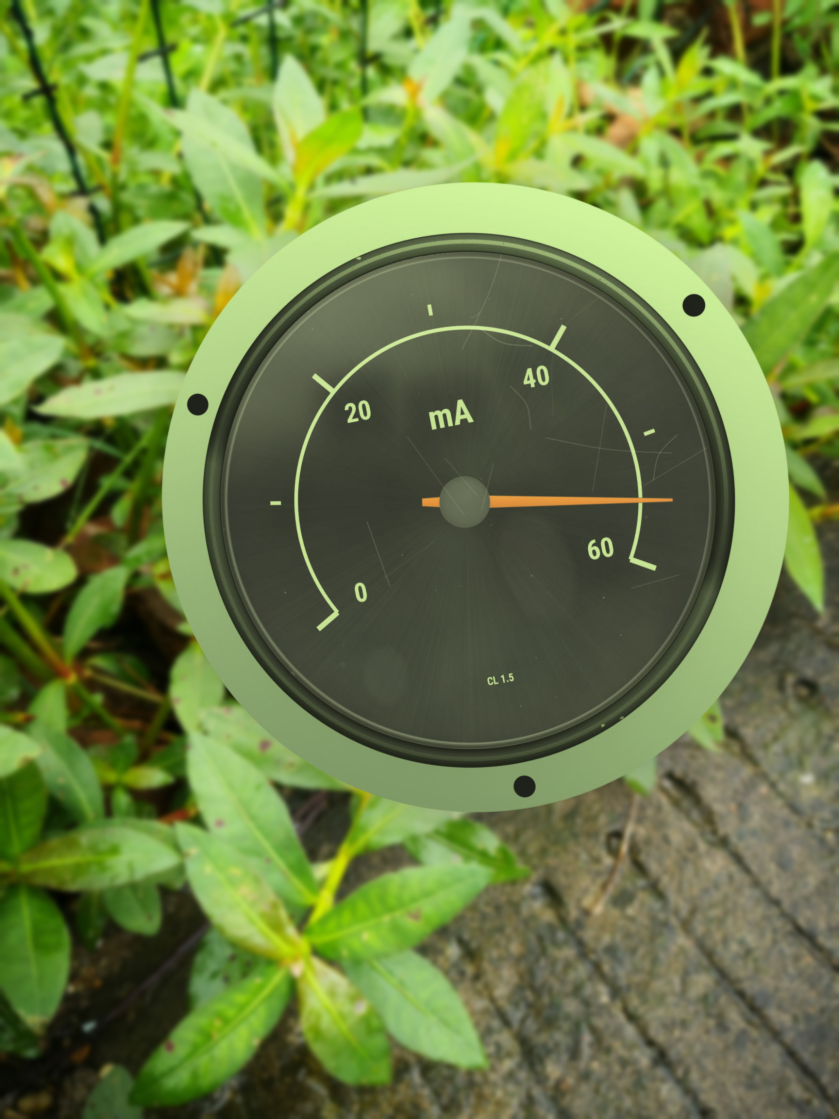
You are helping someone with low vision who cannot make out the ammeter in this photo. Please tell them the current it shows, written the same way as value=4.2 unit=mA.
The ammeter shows value=55 unit=mA
